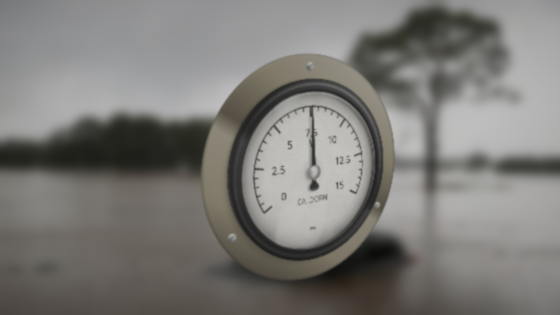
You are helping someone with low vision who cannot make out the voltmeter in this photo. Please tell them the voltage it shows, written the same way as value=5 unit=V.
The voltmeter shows value=7.5 unit=V
